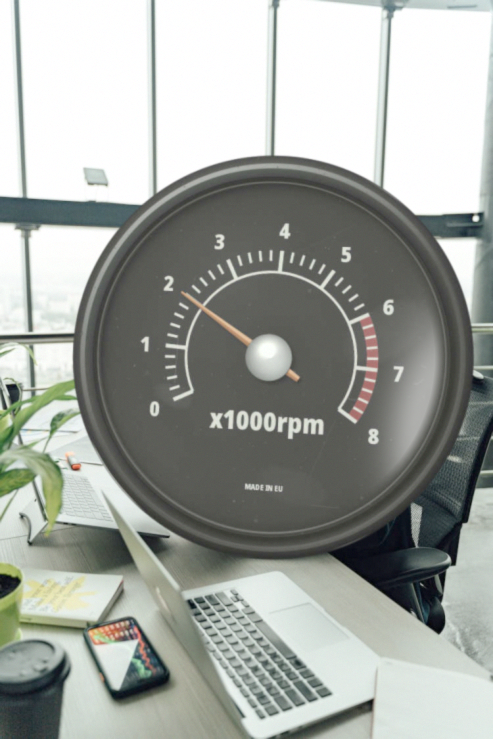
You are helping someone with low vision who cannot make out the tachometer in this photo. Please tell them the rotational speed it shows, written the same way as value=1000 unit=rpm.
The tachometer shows value=2000 unit=rpm
